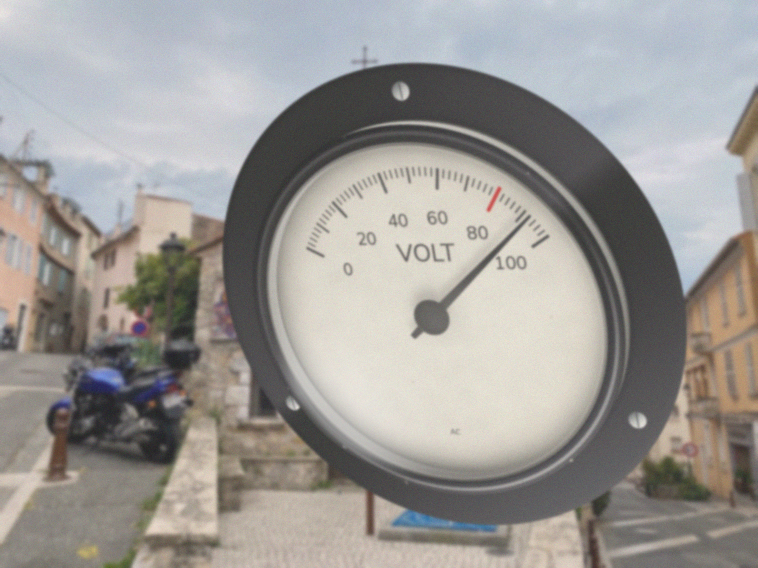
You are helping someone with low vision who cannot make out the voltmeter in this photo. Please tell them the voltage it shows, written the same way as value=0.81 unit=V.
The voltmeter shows value=92 unit=V
